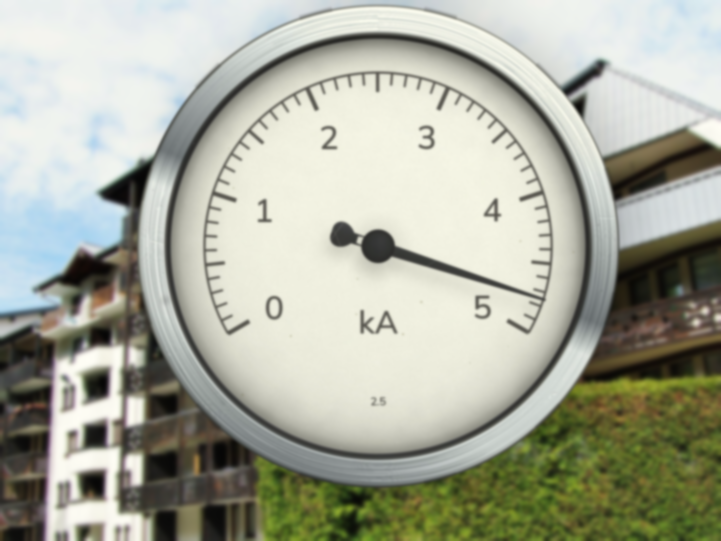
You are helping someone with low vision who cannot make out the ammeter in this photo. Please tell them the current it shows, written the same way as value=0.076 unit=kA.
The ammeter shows value=4.75 unit=kA
